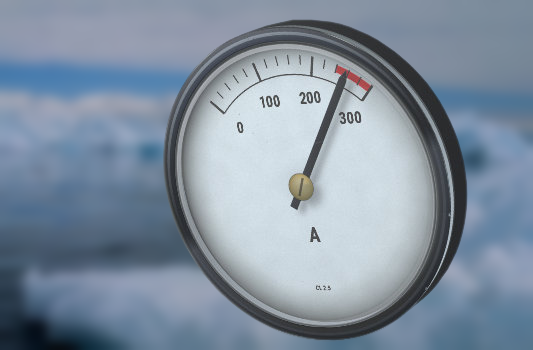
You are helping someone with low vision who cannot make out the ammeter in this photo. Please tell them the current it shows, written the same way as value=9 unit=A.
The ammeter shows value=260 unit=A
